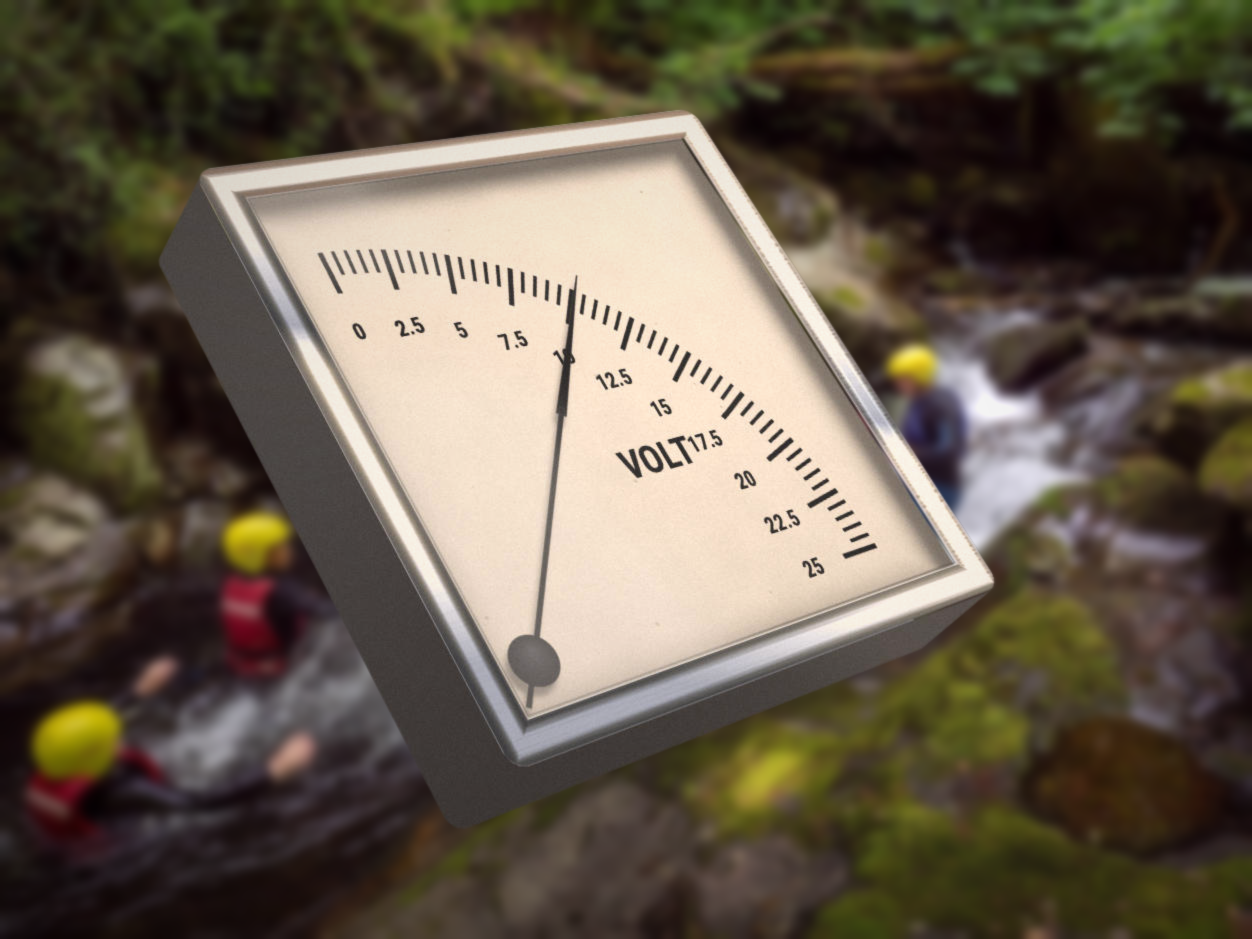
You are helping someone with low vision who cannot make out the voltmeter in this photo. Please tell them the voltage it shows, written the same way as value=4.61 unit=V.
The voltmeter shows value=10 unit=V
